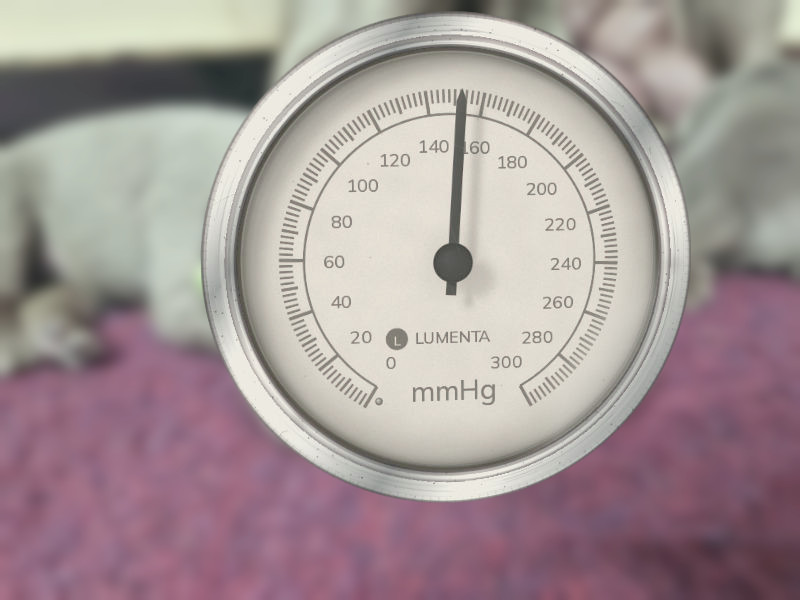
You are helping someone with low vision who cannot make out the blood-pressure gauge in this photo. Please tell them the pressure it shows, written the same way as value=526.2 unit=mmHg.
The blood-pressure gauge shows value=152 unit=mmHg
